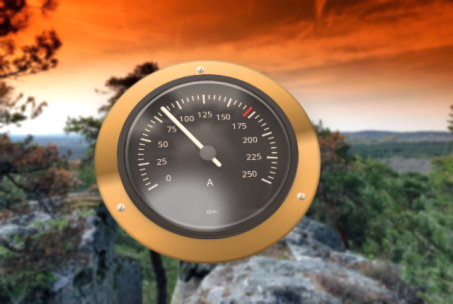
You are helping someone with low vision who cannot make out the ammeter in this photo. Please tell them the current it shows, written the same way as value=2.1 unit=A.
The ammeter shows value=85 unit=A
